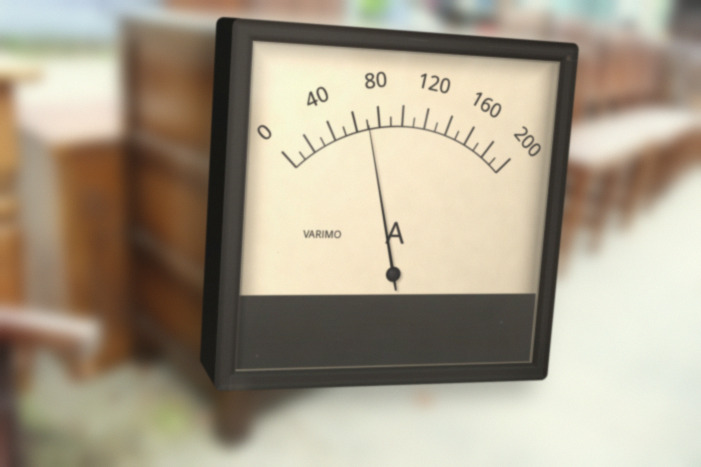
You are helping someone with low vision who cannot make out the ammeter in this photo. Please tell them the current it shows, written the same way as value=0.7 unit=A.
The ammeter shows value=70 unit=A
